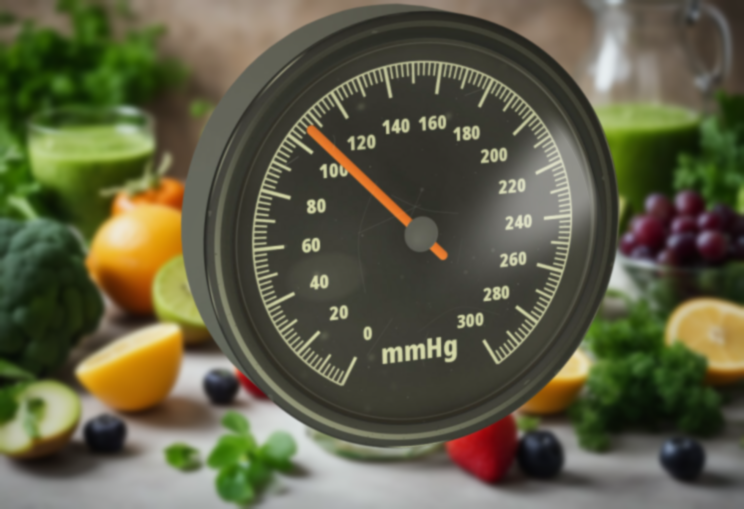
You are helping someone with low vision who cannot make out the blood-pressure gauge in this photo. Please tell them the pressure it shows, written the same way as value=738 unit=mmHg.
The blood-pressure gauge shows value=106 unit=mmHg
